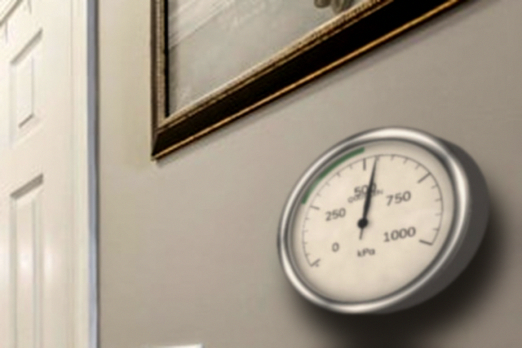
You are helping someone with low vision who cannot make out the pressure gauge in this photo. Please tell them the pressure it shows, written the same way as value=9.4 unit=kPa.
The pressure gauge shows value=550 unit=kPa
